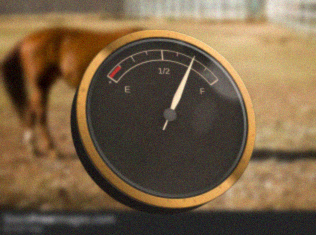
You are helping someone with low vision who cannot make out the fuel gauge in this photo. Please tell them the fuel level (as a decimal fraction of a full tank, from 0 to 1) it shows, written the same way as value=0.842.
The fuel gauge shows value=0.75
